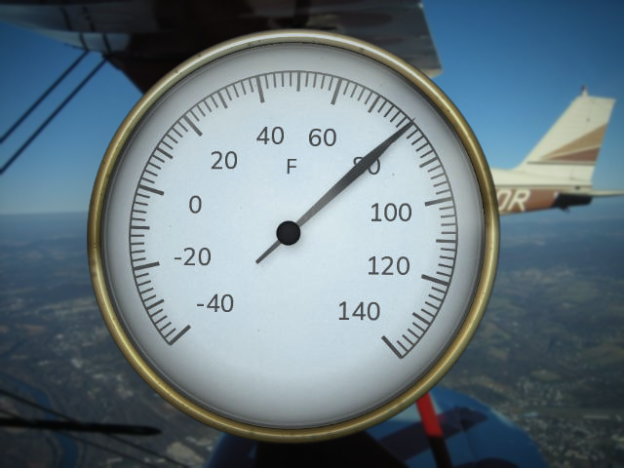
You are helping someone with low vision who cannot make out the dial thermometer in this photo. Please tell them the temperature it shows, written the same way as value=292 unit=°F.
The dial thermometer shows value=80 unit=°F
